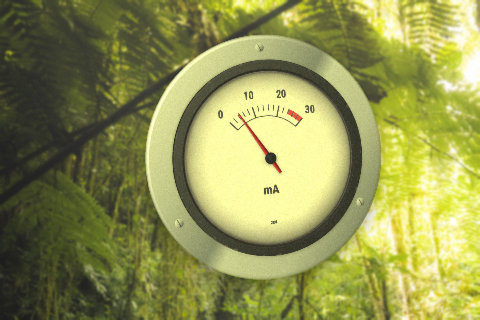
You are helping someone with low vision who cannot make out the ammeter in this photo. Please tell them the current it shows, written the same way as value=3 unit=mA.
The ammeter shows value=4 unit=mA
